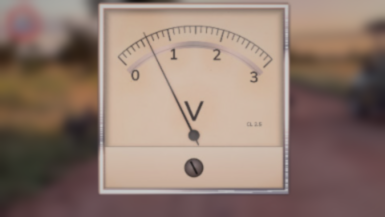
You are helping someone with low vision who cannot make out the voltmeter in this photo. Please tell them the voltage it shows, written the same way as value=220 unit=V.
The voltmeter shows value=0.6 unit=V
